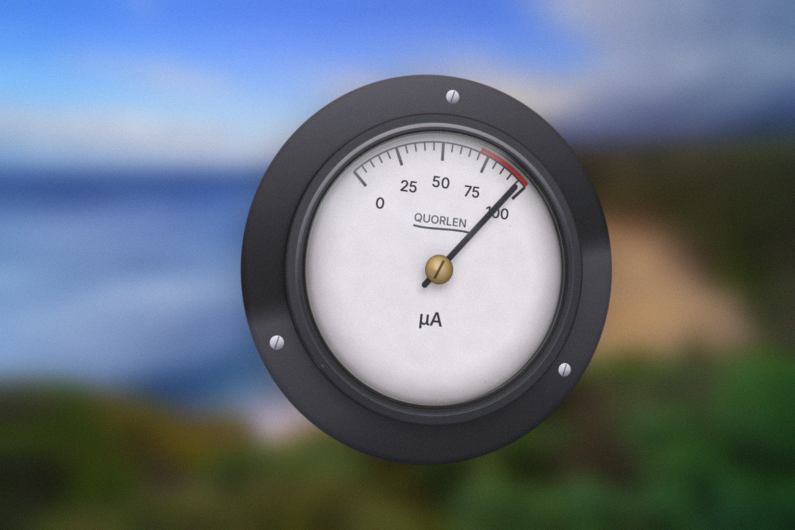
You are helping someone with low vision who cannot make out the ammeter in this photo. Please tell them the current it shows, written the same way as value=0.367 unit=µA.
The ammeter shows value=95 unit=µA
